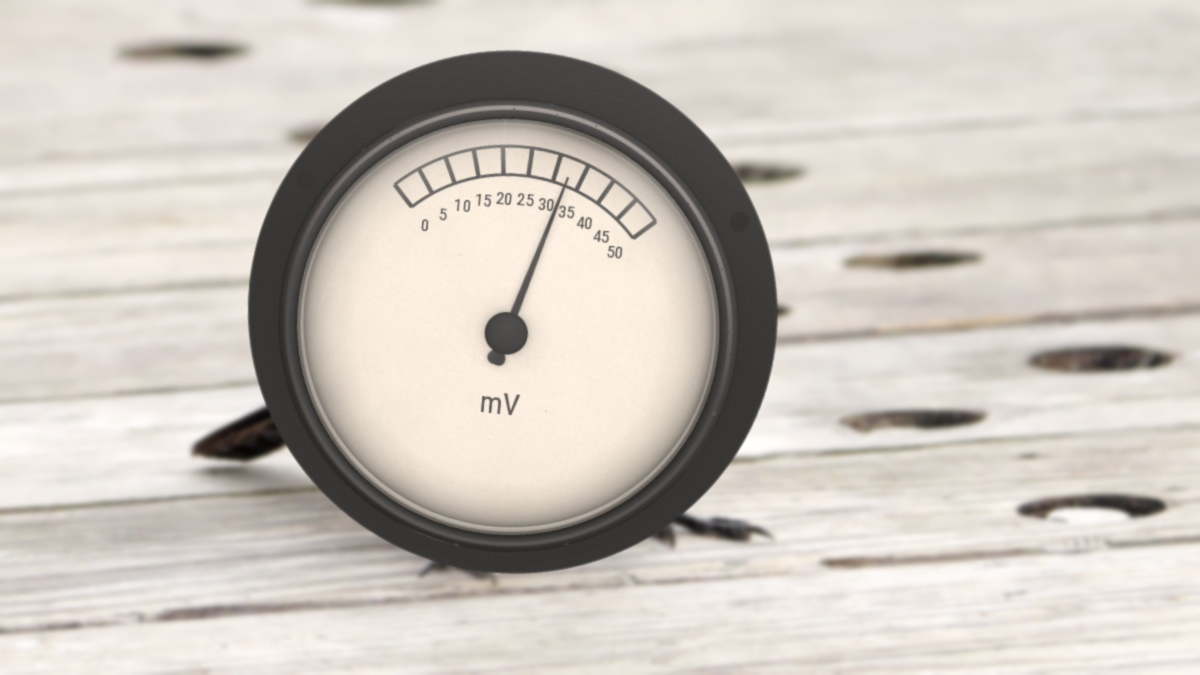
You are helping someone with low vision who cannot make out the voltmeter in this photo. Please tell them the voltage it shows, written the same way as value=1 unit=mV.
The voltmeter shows value=32.5 unit=mV
